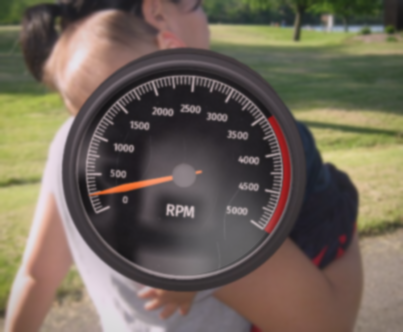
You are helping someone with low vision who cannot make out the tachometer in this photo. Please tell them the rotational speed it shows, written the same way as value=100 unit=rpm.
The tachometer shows value=250 unit=rpm
